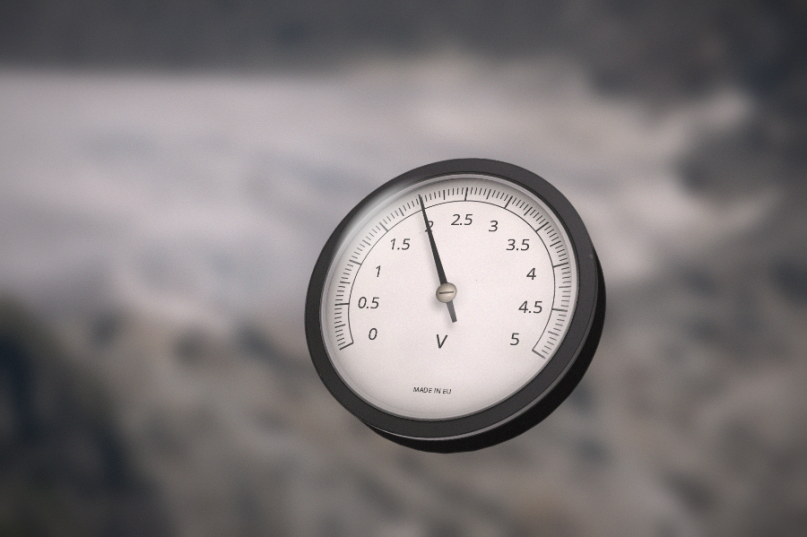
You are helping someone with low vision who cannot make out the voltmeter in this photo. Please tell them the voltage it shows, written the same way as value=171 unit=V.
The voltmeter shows value=2 unit=V
